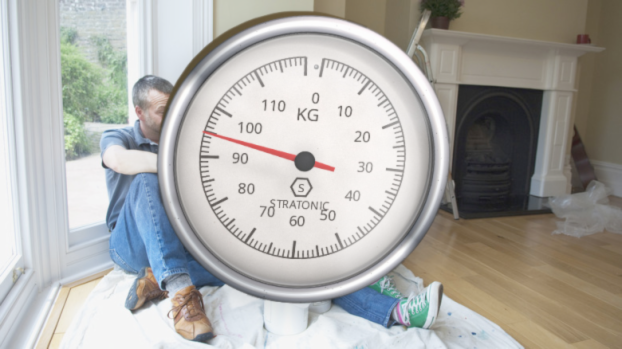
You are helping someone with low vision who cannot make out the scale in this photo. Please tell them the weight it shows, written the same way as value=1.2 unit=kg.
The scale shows value=95 unit=kg
